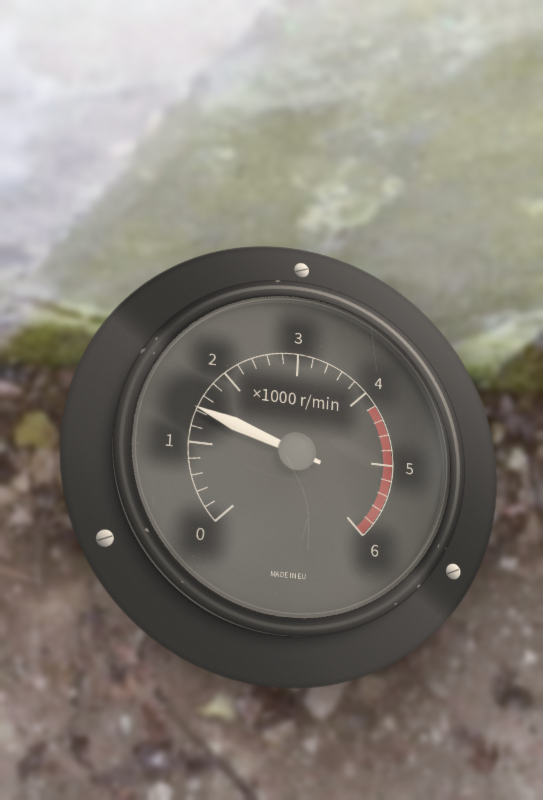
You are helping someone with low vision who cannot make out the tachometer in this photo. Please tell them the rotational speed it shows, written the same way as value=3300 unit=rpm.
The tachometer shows value=1400 unit=rpm
